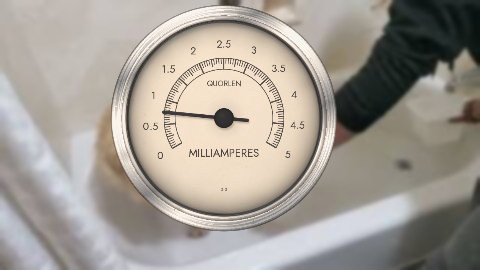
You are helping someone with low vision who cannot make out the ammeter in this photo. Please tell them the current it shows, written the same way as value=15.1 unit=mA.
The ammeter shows value=0.75 unit=mA
